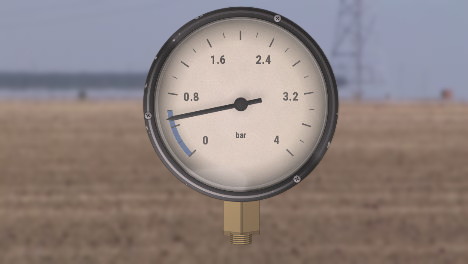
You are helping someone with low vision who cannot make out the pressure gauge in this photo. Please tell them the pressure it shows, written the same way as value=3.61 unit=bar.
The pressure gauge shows value=0.5 unit=bar
